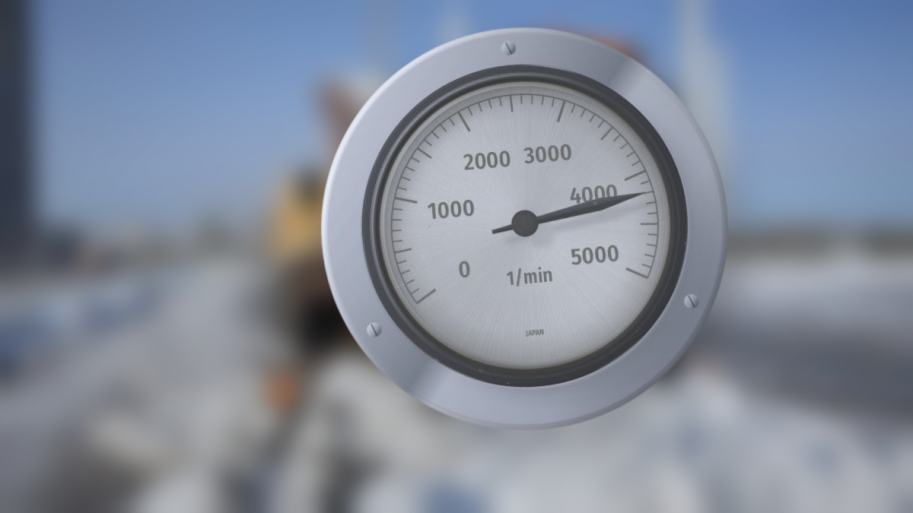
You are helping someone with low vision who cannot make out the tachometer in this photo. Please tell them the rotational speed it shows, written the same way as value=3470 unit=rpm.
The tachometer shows value=4200 unit=rpm
